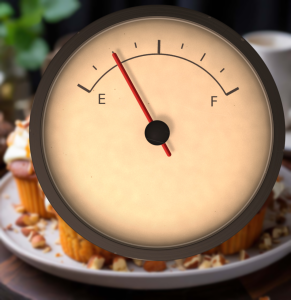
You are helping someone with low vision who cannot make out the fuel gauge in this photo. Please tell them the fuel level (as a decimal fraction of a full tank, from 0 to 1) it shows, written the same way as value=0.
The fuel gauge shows value=0.25
